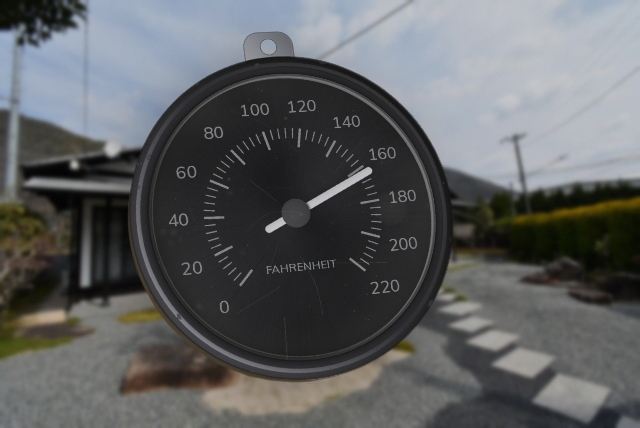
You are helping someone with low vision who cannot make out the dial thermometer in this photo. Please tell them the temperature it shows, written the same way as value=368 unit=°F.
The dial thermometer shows value=164 unit=°F
